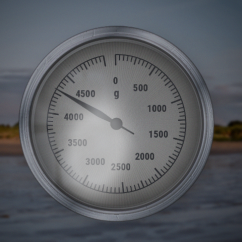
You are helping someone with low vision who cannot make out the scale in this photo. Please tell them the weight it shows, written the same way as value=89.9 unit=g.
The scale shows value=4300 unit=g
